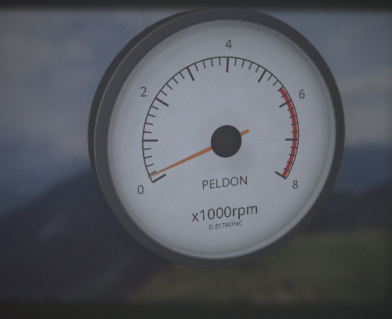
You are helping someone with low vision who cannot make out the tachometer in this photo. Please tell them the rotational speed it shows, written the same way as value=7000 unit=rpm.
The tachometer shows value=200 unit=rpm
